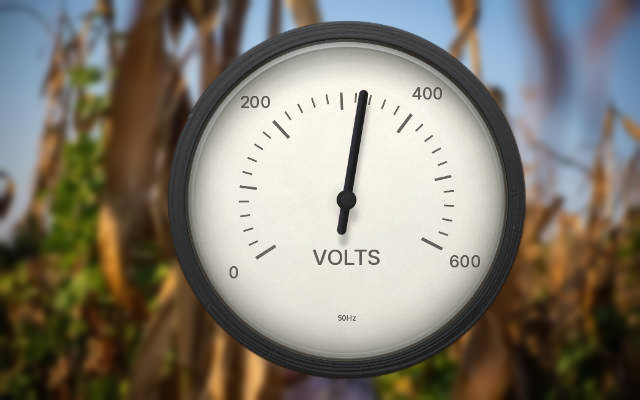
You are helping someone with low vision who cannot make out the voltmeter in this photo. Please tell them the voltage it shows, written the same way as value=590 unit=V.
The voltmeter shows value=330 unit=V
